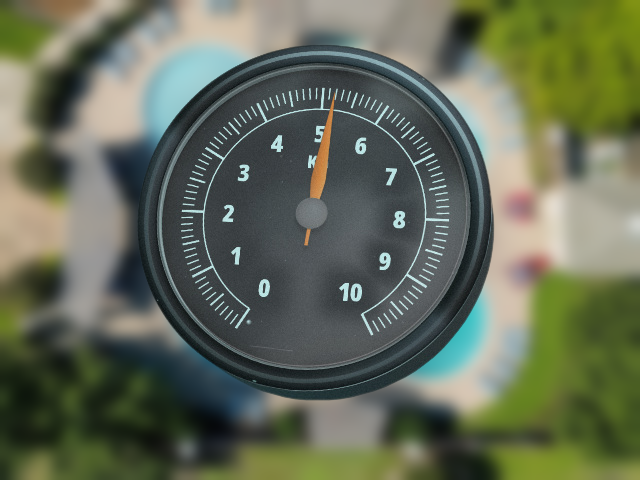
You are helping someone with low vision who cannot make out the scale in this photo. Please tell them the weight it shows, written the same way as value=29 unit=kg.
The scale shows value=5.2 unit=kg
